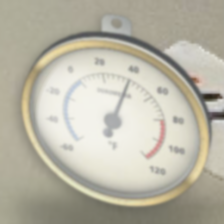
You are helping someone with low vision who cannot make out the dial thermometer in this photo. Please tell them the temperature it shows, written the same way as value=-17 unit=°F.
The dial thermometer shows value=40 unit=°F
